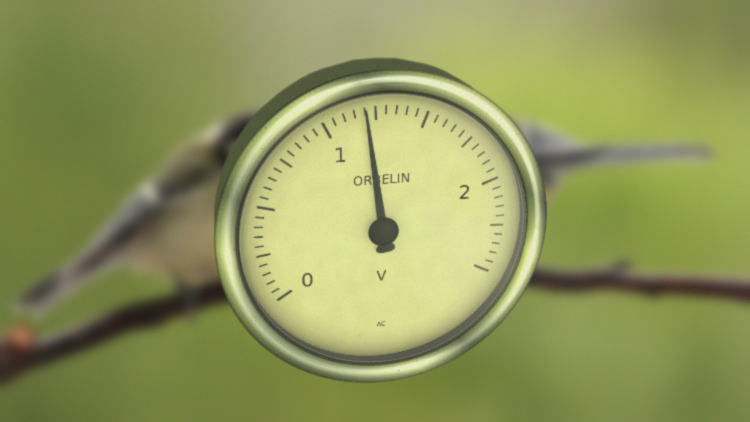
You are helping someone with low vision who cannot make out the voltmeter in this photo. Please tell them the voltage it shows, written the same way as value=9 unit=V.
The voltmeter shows value=1.2 unit=V
